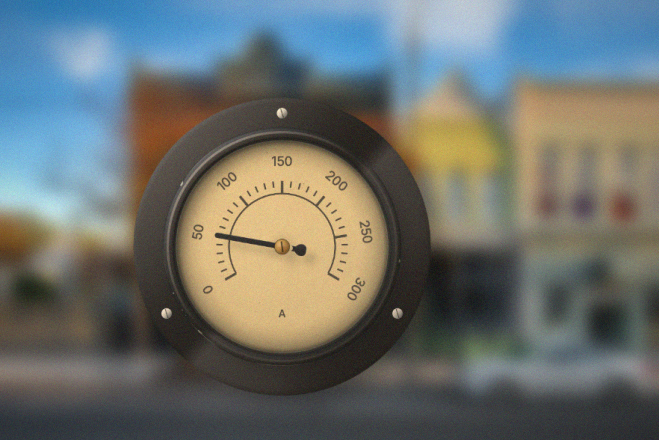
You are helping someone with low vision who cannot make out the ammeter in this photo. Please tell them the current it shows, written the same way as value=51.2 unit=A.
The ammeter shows value=50 unit=A
